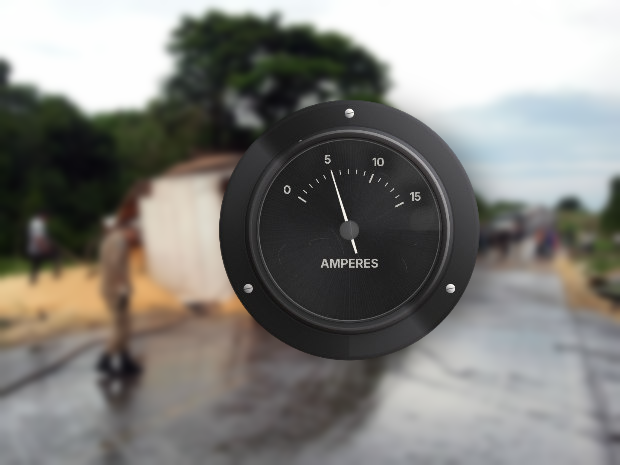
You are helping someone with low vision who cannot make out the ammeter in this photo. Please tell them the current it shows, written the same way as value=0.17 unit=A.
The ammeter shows value=5 unit=A
